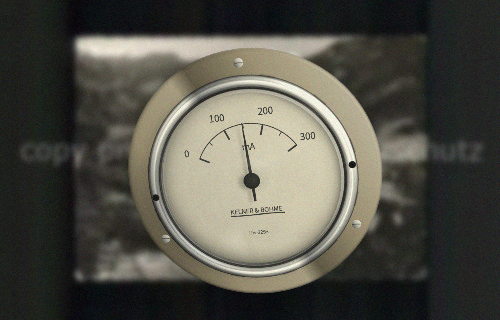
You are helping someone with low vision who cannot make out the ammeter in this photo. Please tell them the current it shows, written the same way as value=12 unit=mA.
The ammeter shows value=150 unit=mA
